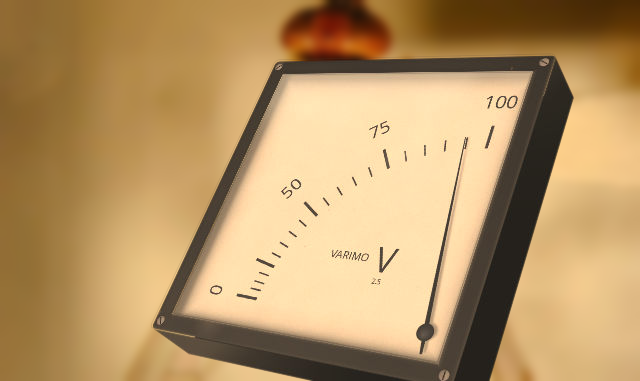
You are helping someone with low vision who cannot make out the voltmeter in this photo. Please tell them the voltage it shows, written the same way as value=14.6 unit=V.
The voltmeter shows value=95 unit=V
